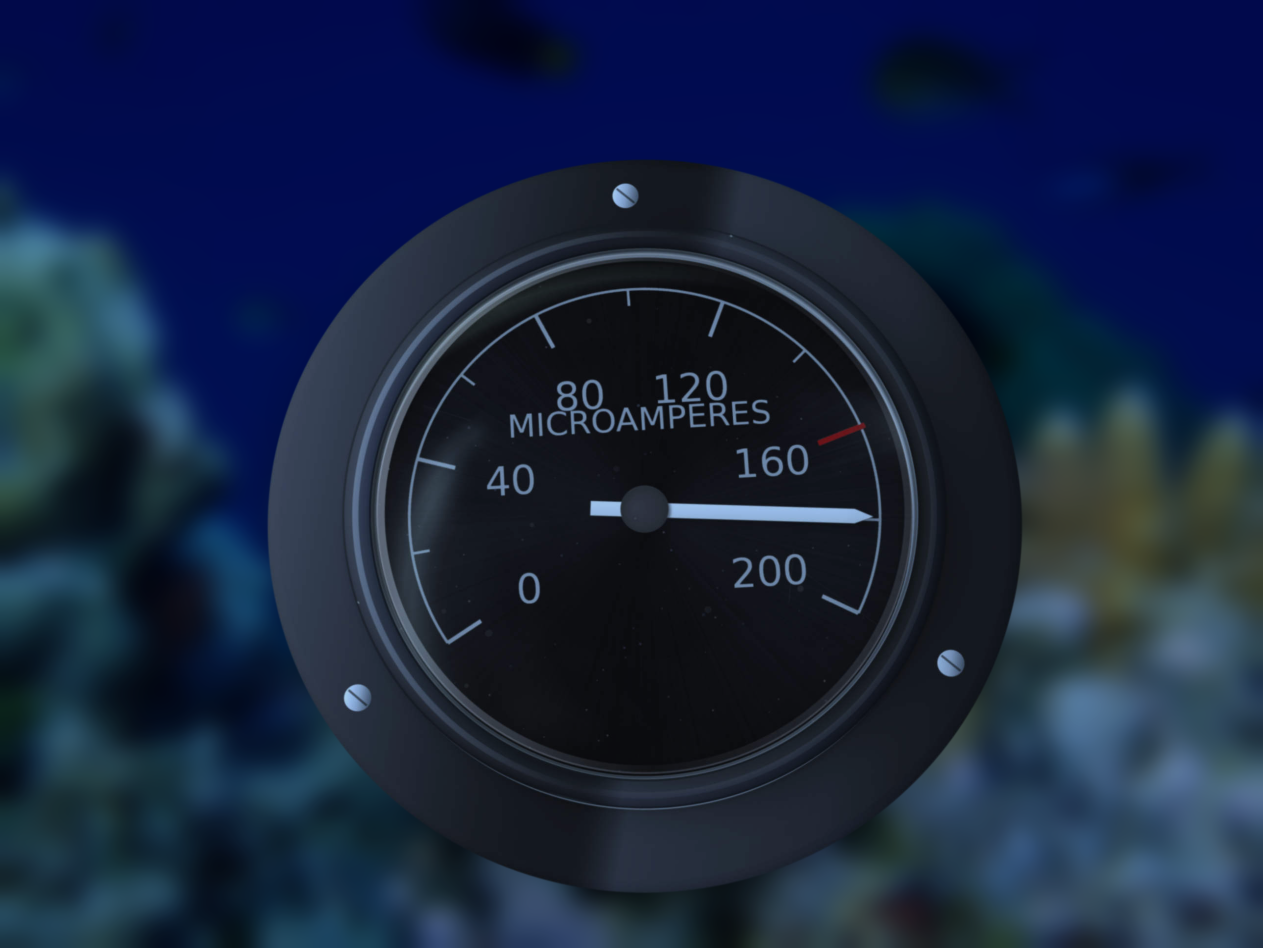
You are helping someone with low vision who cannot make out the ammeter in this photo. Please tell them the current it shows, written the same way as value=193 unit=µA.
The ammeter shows value=180 unit=µA
